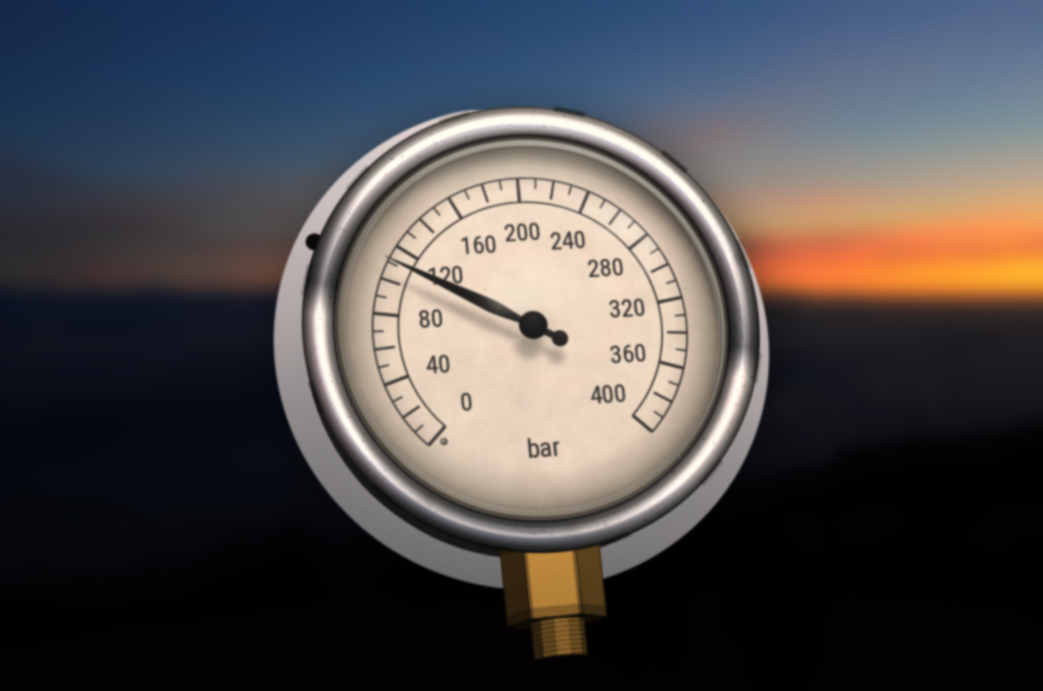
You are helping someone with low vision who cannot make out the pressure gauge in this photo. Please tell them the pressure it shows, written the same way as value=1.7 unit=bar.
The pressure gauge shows value=110 unit=bar
